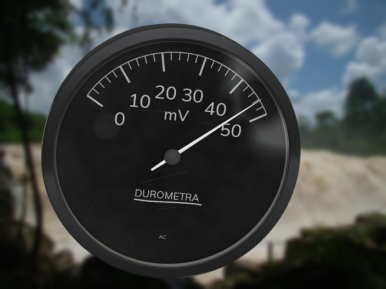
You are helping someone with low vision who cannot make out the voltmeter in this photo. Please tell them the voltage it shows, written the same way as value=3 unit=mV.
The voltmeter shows value=46 unit=mV
